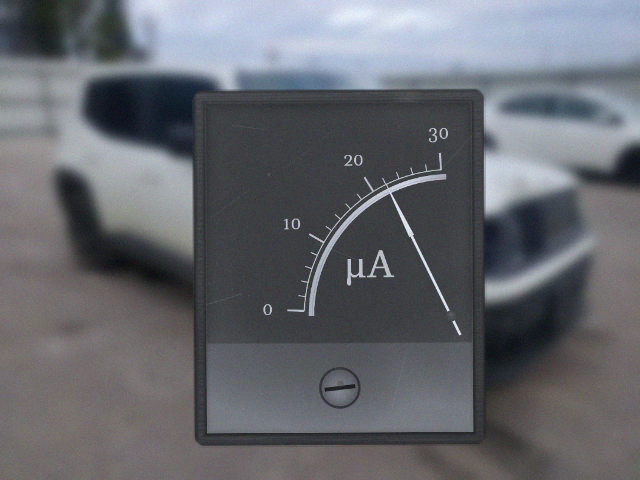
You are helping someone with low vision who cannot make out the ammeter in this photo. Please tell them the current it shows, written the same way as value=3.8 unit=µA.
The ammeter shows value=22 unit=µA
